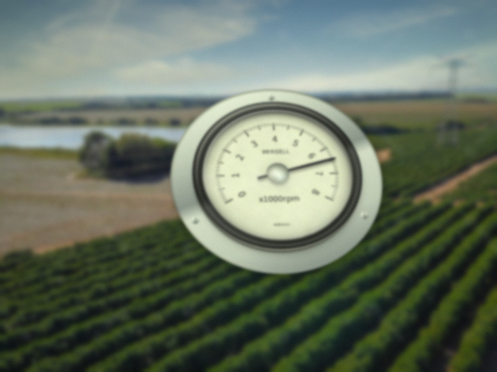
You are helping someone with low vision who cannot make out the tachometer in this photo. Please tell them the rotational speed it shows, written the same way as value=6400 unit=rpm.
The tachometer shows value=6500 unit=rpm
